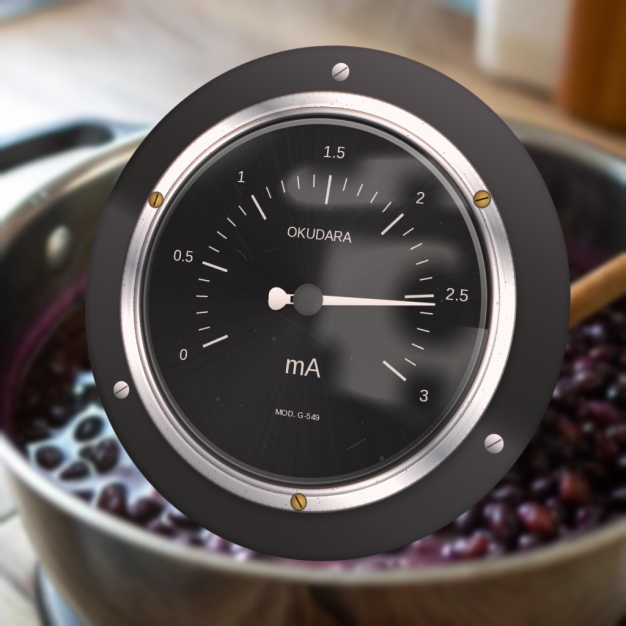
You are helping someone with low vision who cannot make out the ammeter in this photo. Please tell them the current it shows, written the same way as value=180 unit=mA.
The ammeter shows value=2.55 unit=mA
